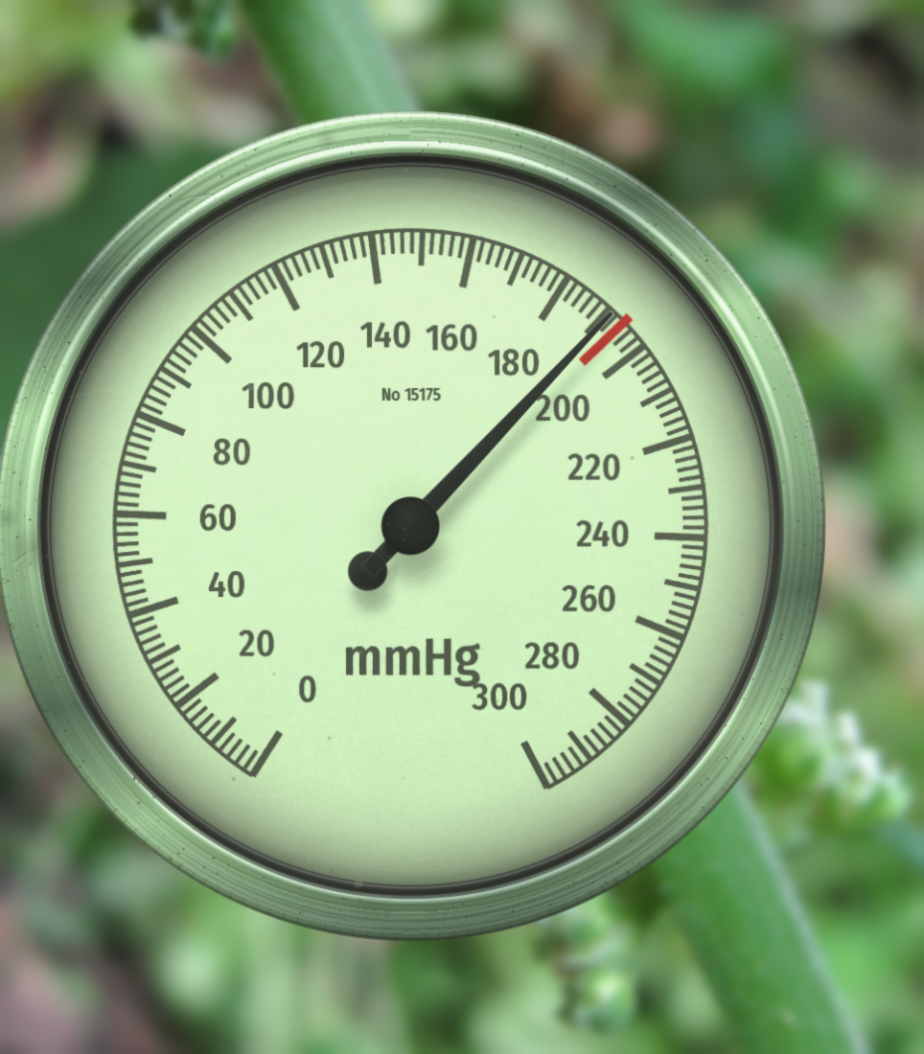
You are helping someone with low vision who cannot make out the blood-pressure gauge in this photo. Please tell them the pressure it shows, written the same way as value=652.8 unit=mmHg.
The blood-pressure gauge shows value=191 unit=mmHg
